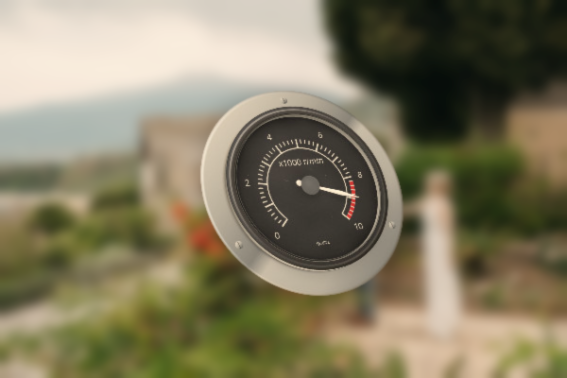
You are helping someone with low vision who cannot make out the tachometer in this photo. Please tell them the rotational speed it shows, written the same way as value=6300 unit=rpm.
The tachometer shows value=9000 unit=rpm
